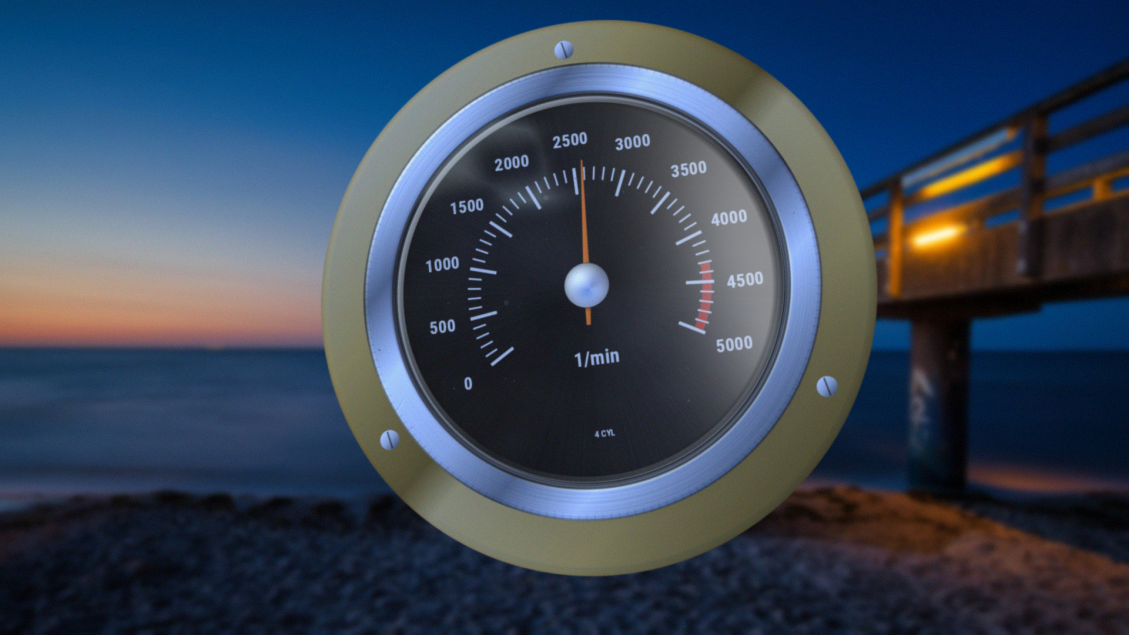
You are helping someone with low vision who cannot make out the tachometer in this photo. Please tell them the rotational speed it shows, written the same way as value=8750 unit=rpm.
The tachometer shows value=2600 unit=rpm
